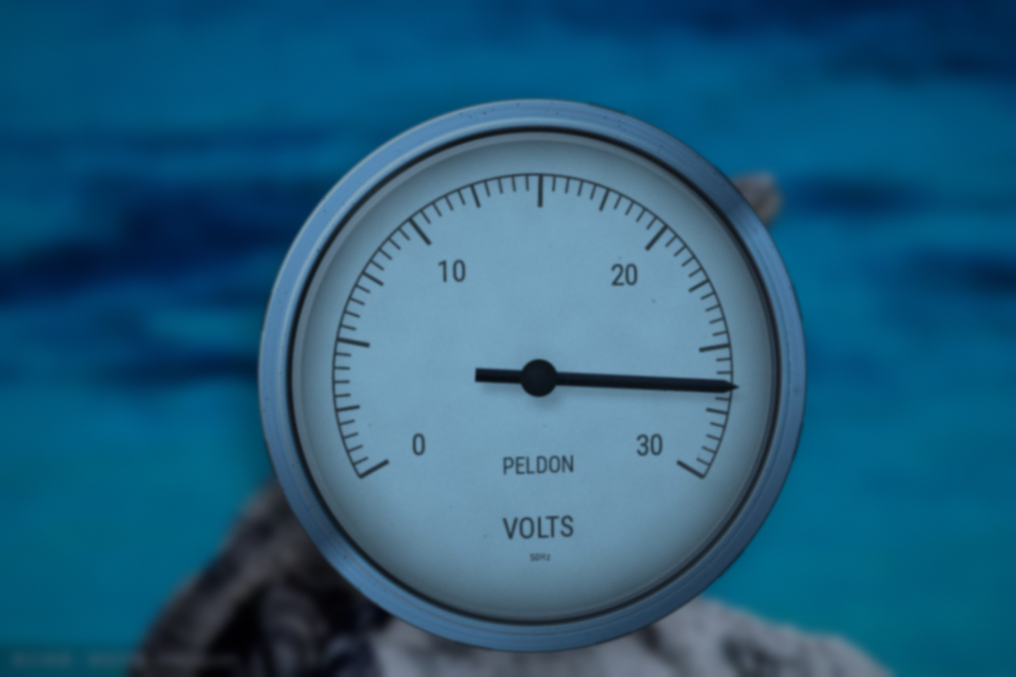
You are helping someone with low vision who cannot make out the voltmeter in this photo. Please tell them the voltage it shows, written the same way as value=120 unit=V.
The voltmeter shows value=26.5 unit=V
